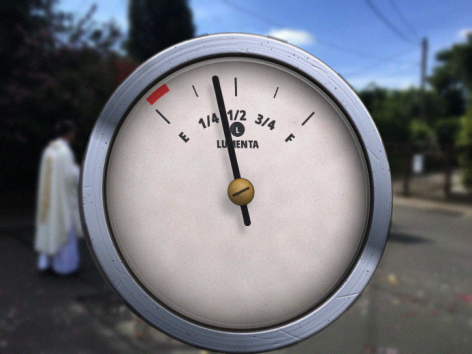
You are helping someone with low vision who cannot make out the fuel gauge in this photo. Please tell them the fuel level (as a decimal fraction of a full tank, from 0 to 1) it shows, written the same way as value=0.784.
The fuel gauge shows value=0.375
